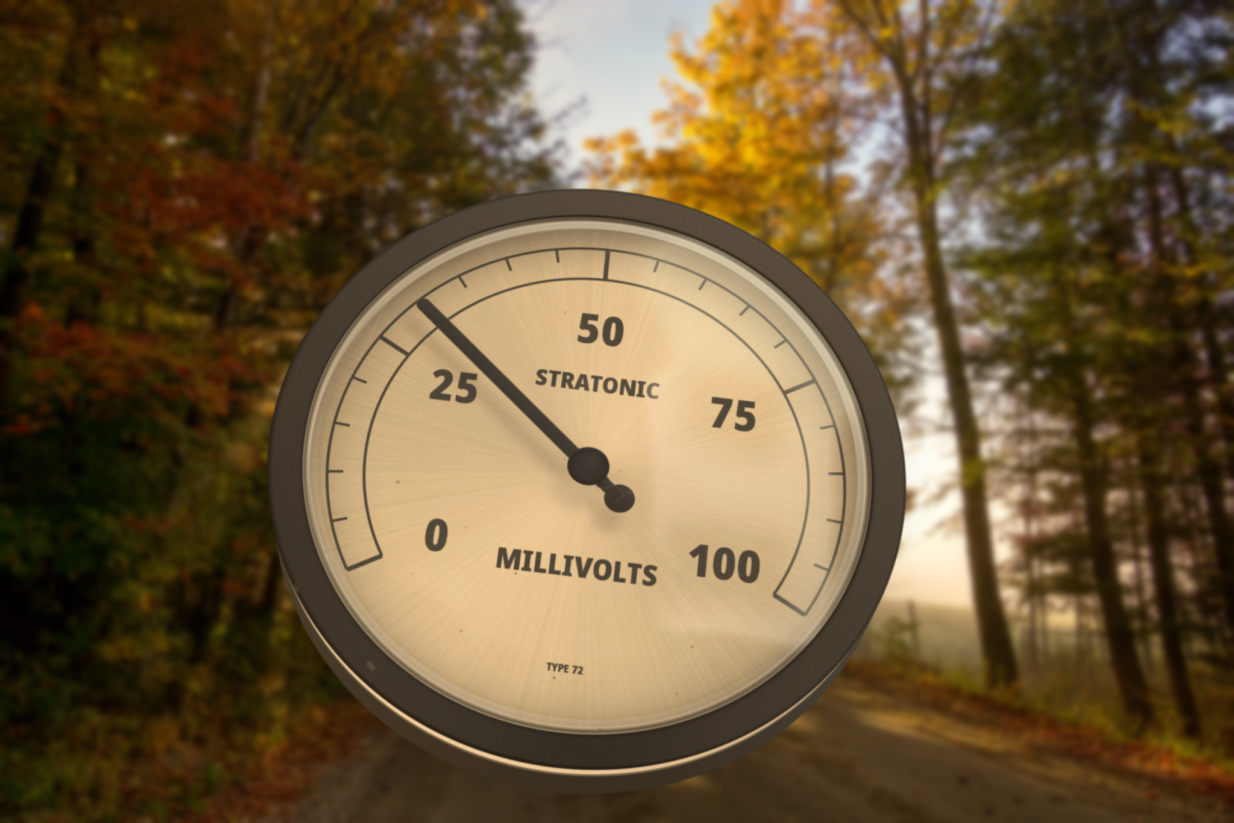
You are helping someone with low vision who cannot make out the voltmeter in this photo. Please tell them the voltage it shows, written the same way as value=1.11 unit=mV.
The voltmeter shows value=30 unit=mV
